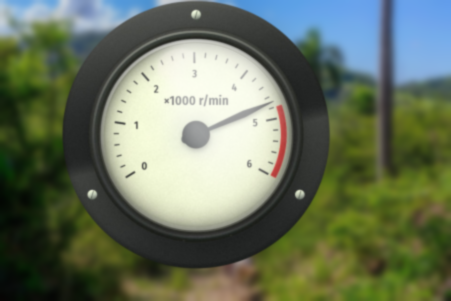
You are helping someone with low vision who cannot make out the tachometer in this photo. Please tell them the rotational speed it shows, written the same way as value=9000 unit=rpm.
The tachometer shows value=4700 unit=rpm
